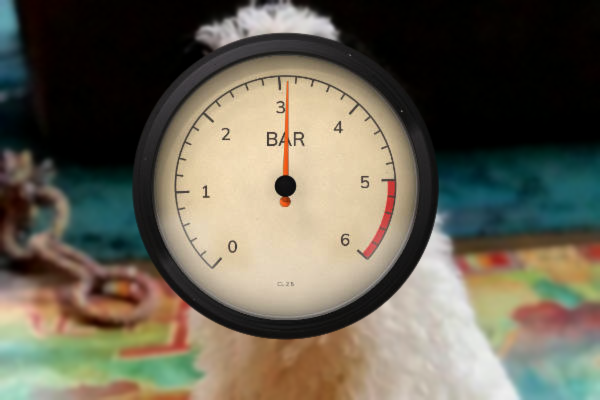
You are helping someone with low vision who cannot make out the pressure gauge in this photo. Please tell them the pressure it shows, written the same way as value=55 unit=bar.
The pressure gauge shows value=3.1 unit=bar
